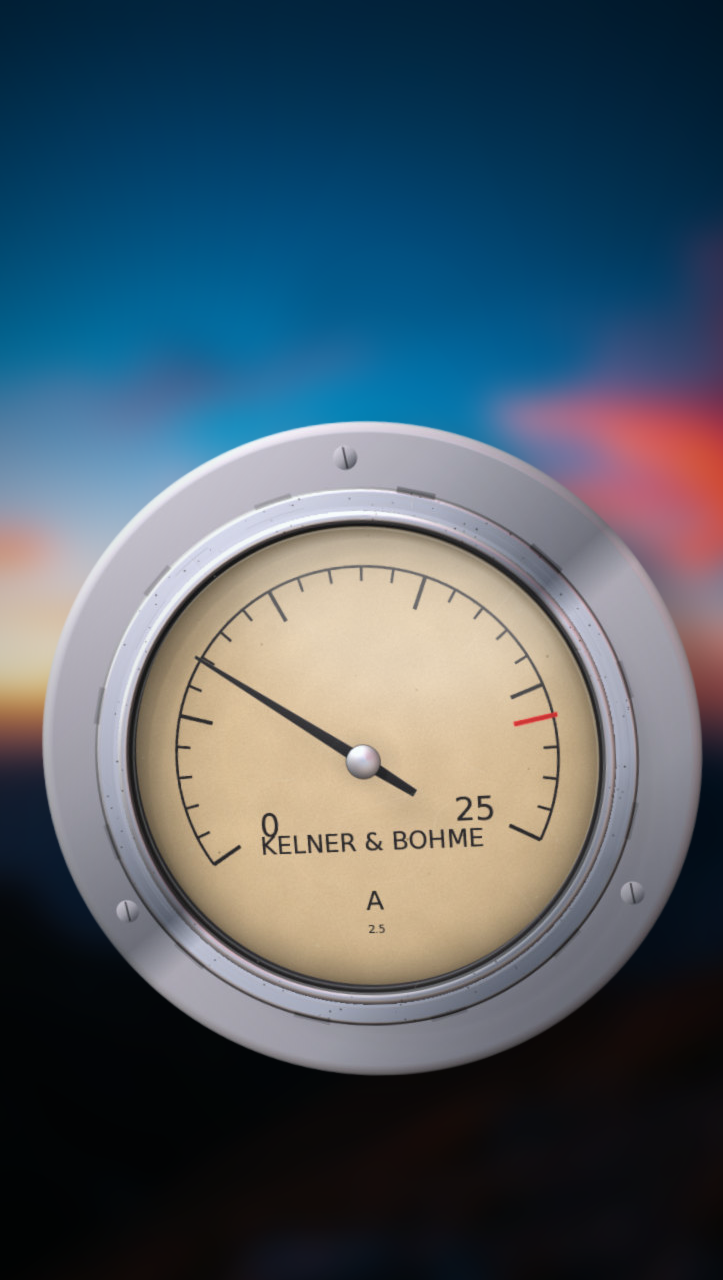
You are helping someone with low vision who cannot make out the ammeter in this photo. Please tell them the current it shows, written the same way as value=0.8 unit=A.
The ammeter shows value=7 unit=A
